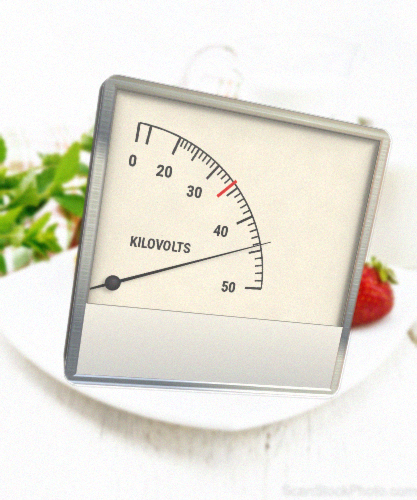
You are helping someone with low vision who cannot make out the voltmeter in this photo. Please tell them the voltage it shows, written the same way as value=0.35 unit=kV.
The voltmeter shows value=44 unit=kV
